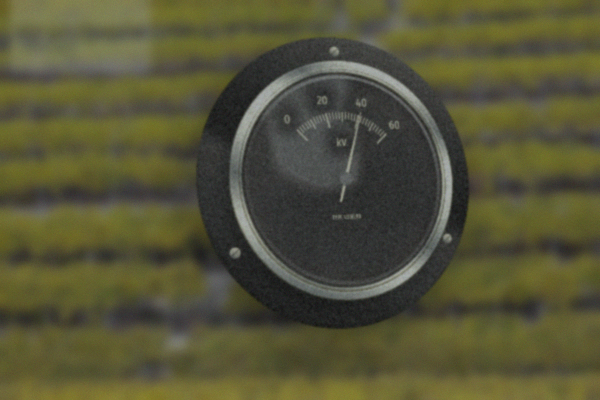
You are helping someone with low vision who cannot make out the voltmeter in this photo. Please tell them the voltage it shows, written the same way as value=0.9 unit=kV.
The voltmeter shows value=40 unit=kV
